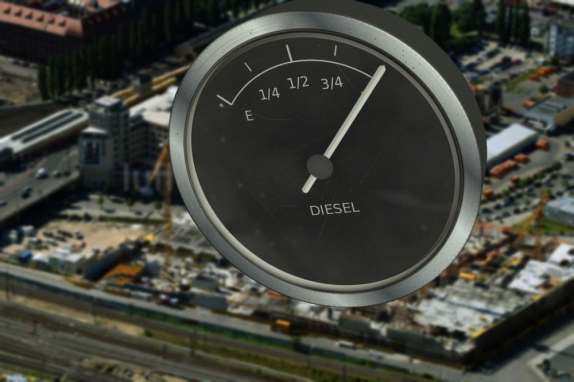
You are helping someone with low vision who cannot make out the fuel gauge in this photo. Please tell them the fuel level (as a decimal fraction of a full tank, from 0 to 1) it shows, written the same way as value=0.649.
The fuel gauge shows value=1
